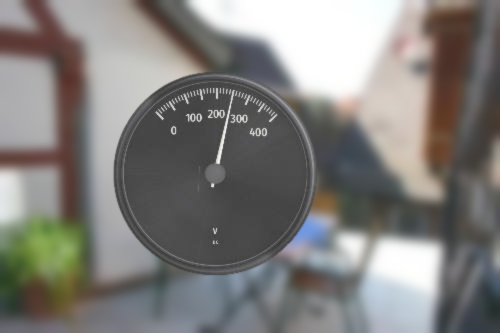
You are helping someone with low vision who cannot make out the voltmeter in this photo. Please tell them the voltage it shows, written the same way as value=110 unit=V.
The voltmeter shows value=250 unit=V
